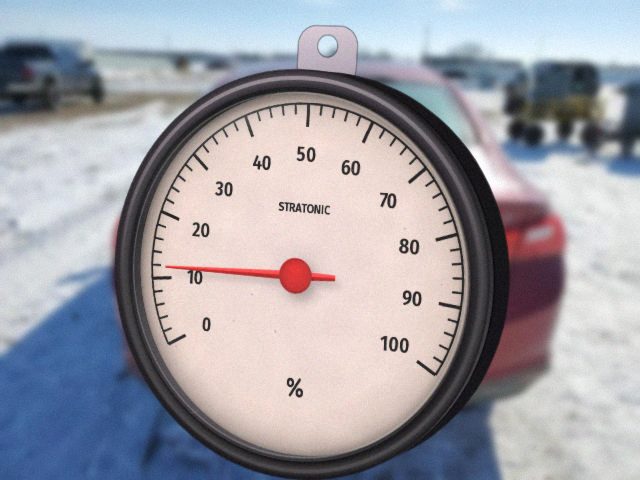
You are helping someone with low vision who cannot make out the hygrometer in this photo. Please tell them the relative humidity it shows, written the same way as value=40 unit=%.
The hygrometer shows value=12 unit=%
